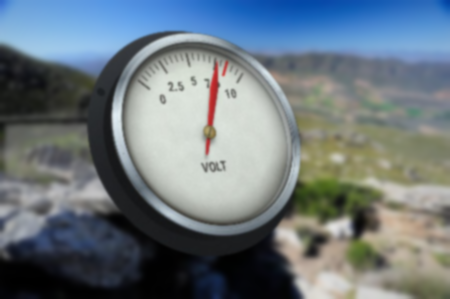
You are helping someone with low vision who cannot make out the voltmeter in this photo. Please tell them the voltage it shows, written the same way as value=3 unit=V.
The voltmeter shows value=7.5 unit=V
